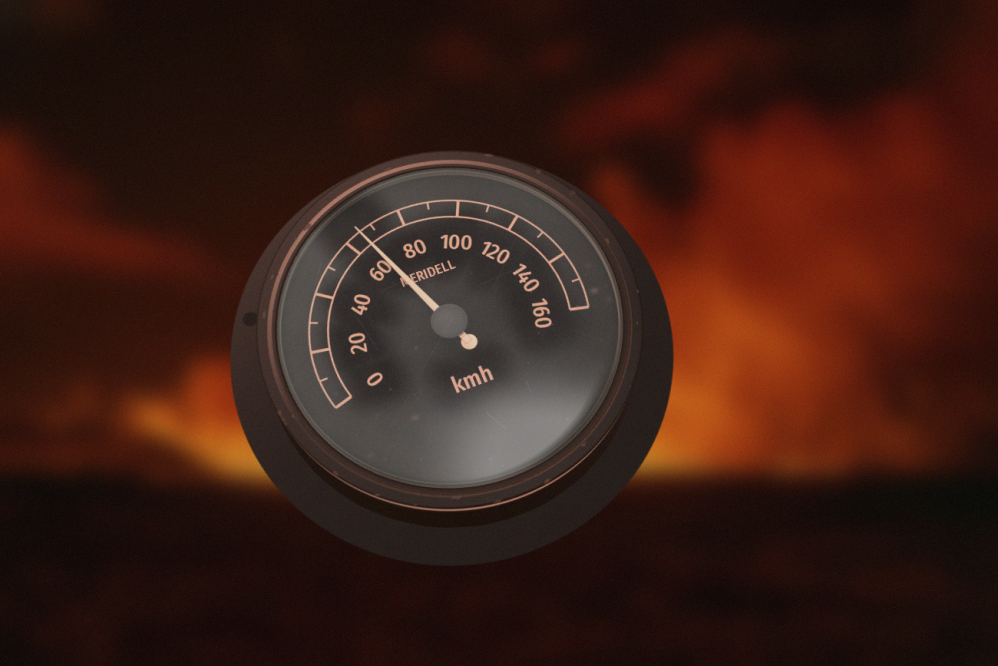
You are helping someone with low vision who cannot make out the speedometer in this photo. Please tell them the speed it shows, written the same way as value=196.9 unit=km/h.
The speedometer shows value=65 unit=km/h
